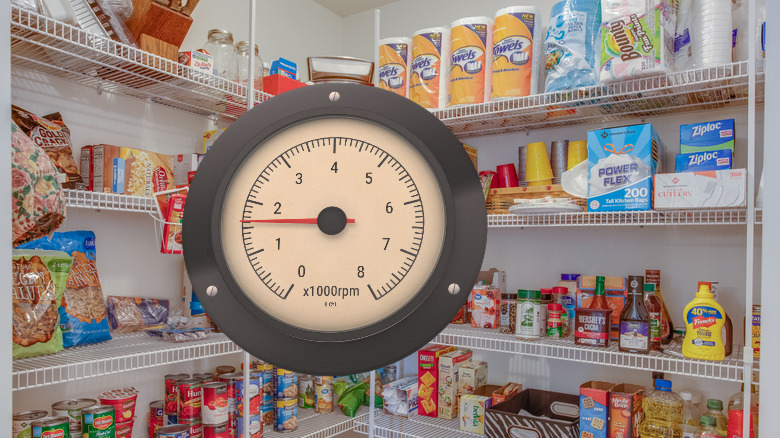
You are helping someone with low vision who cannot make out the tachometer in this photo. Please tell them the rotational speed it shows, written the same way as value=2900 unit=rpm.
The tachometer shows value=1600 unit=rpm
